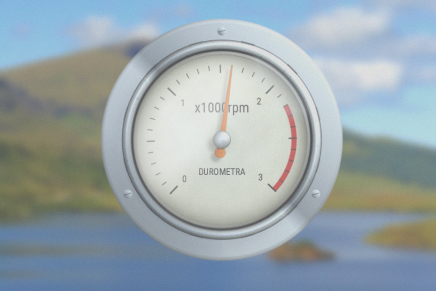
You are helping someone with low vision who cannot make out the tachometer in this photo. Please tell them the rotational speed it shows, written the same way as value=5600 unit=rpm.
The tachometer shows value=1600 unit=rpm
